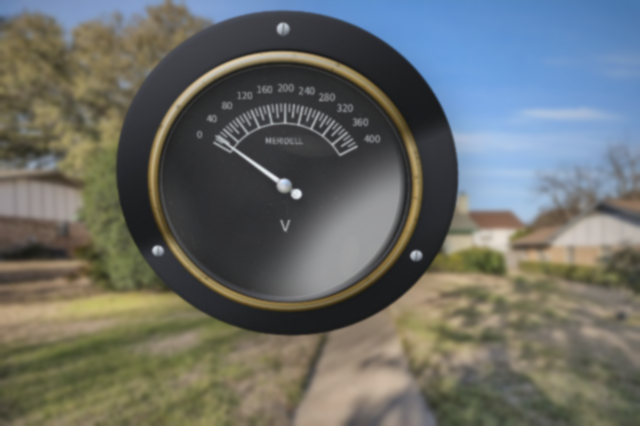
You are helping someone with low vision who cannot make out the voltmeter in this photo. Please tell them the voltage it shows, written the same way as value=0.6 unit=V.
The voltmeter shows value=20 unit=V
